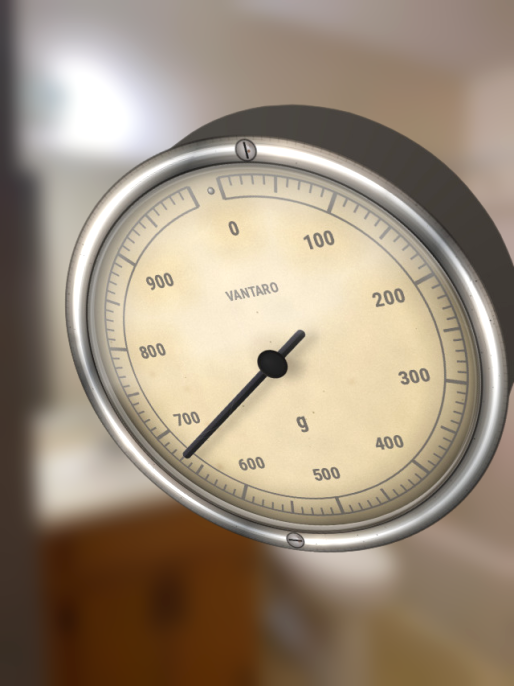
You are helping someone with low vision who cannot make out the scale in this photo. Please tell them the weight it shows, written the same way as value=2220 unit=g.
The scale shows value=670 unit=g
